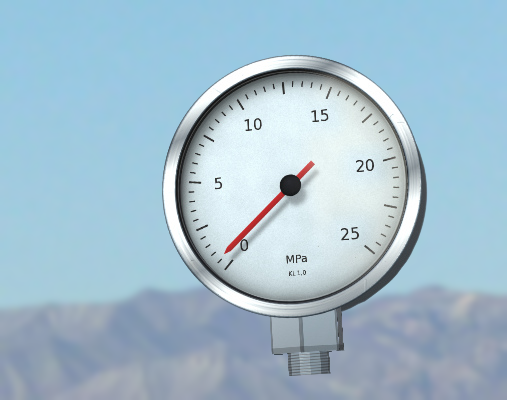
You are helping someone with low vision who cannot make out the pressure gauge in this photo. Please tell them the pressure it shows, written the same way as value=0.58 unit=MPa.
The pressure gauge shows value=0.5 unit=MPa
